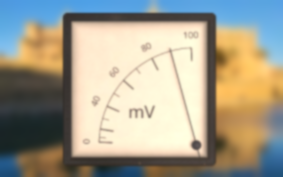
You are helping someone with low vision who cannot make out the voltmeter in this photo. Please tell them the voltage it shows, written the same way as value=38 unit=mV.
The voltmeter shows value=90 unit=mV
